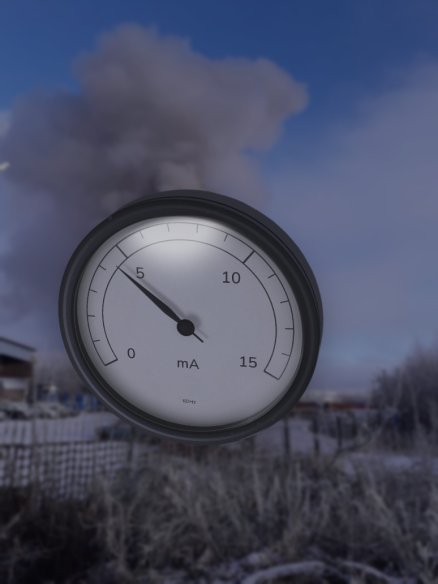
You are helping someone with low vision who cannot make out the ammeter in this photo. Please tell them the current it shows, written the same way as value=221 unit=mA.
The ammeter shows value=4.5 unit=mA
